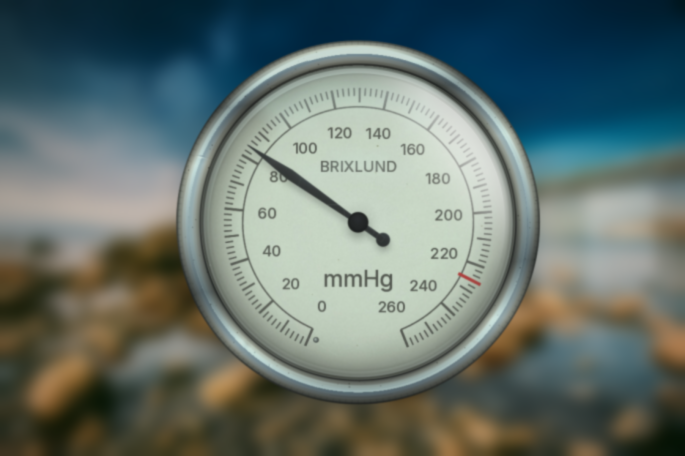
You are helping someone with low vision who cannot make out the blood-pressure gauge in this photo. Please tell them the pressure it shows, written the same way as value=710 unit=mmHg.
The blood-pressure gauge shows value=84 unit=mmHg
